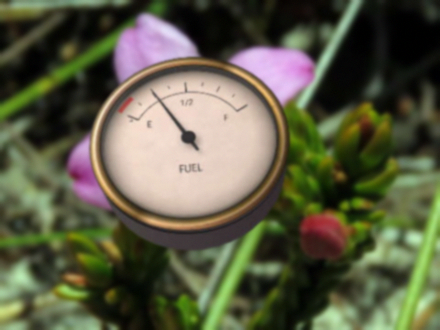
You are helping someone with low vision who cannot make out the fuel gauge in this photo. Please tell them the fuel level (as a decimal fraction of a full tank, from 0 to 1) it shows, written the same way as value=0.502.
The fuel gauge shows value=0.25
